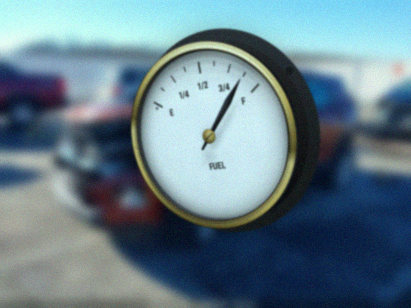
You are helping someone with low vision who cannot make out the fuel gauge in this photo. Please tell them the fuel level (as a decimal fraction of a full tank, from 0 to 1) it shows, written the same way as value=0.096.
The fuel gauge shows value=0.875
